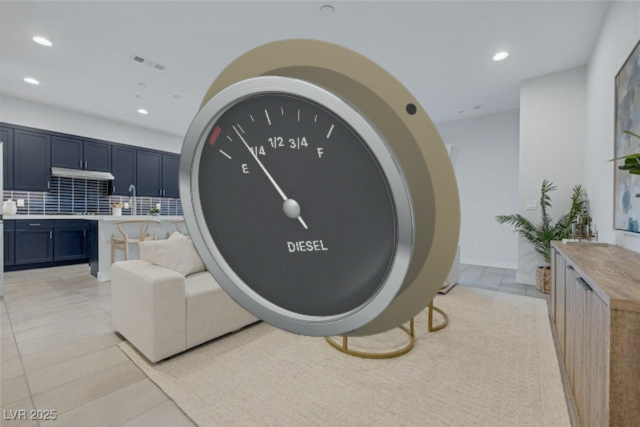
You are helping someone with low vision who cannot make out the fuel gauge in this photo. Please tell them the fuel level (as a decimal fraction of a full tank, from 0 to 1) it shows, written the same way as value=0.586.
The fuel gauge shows value=0.25
